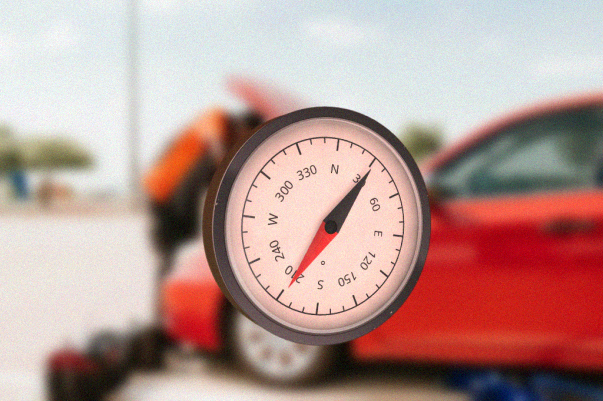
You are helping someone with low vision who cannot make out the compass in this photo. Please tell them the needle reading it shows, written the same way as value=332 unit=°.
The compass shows value=210 unit=°
